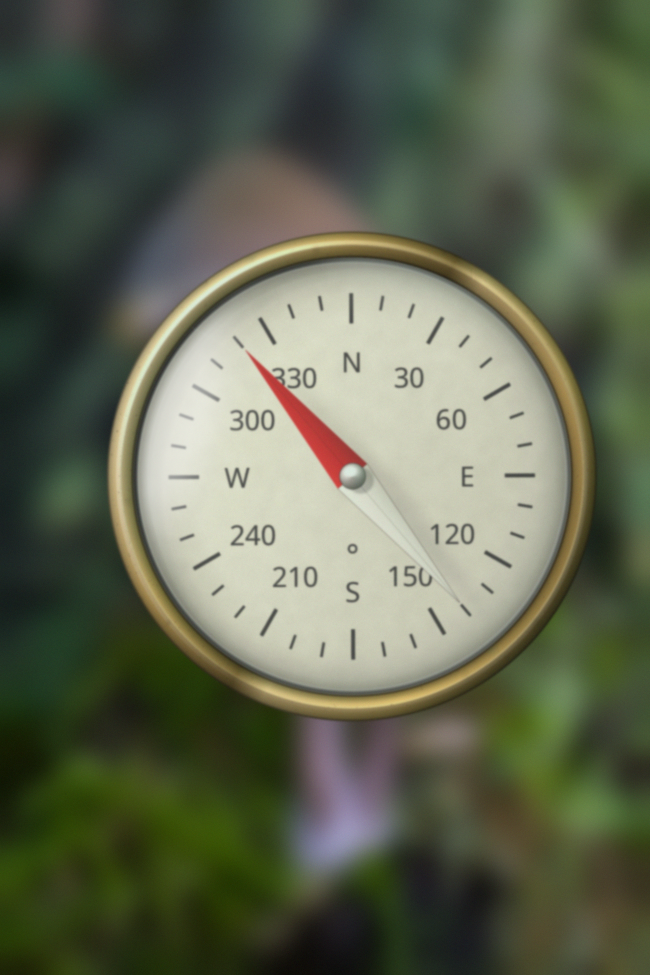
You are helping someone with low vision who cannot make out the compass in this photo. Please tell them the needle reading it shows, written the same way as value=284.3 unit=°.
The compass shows value=320 unit=°
